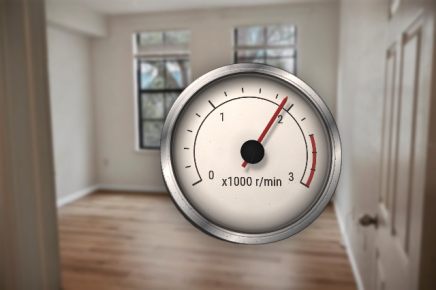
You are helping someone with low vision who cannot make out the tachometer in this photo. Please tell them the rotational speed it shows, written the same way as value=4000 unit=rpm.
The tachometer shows value=1900 unit=rpm
